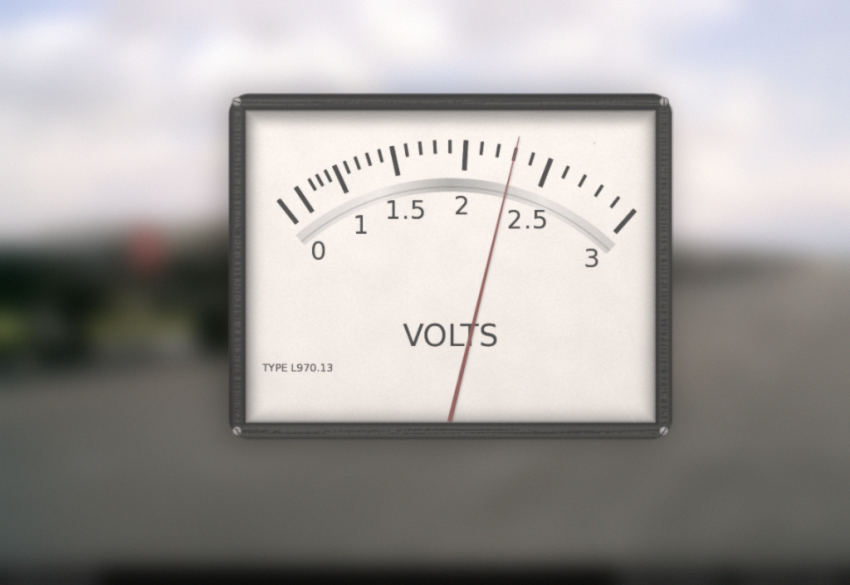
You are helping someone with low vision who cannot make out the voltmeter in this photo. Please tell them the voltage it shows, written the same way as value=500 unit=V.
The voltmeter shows value=2.3 unit=V
